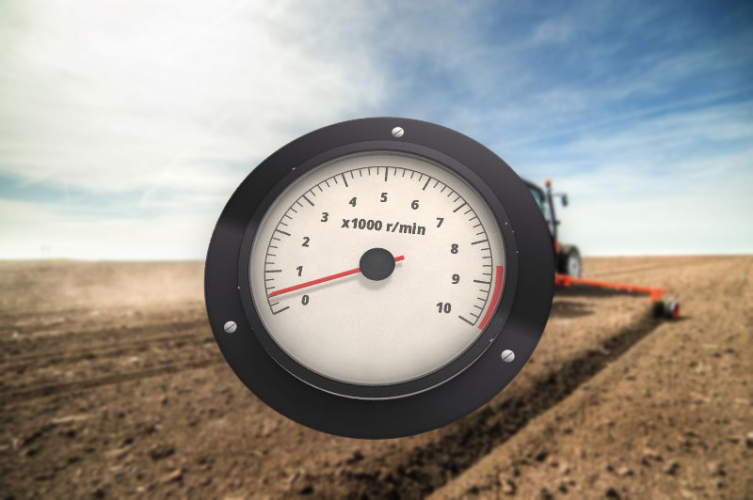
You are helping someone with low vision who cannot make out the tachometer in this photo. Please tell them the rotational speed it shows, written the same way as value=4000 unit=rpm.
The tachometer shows value=400 unit=rpm
